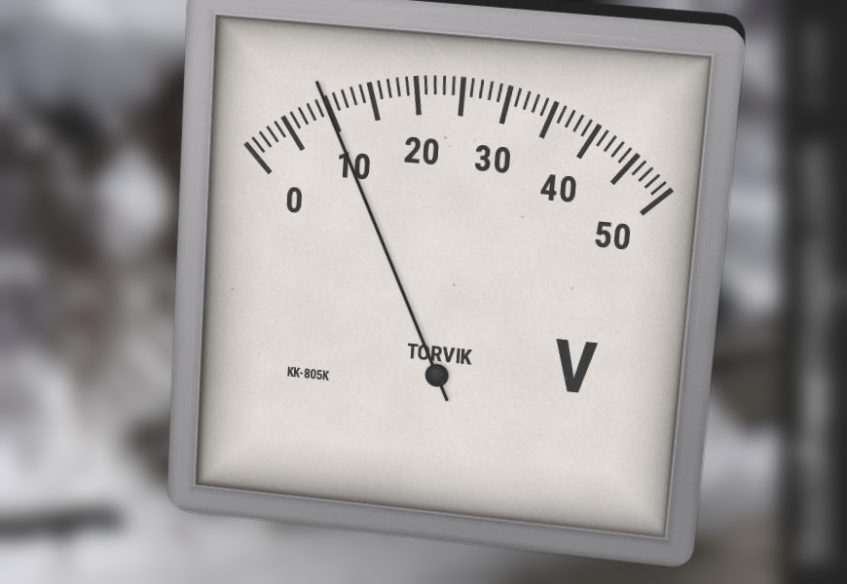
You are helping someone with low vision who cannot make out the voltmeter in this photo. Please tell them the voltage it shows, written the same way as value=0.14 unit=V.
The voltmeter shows value=10 unit=V
